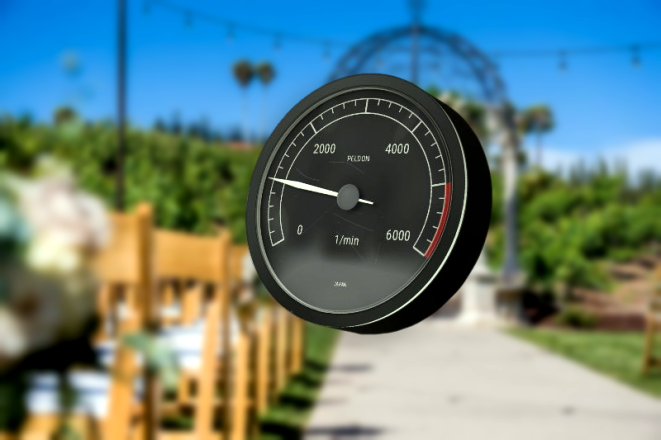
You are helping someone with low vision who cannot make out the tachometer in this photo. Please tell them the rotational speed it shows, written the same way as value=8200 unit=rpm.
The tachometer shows value=1000 unit=rpm
